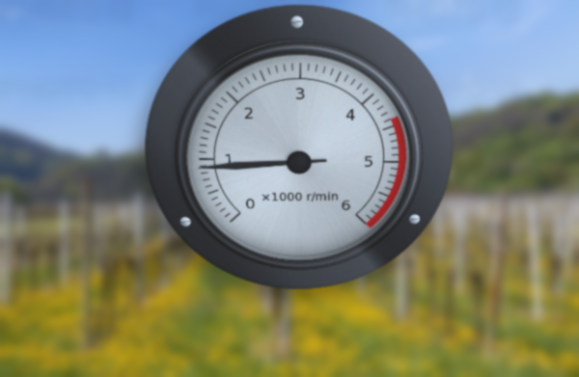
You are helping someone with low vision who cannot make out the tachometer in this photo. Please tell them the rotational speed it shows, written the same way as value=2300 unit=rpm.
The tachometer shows value=900 unit=rpm
